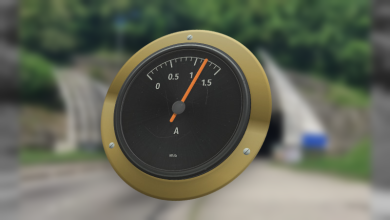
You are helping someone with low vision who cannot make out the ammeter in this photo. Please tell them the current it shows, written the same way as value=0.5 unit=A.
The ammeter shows value=1.2 unit=A
